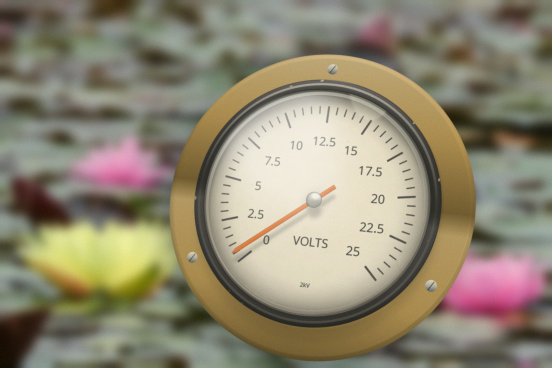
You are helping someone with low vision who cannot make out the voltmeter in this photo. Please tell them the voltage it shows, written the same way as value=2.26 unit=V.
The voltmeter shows value=0.5 unit=V
